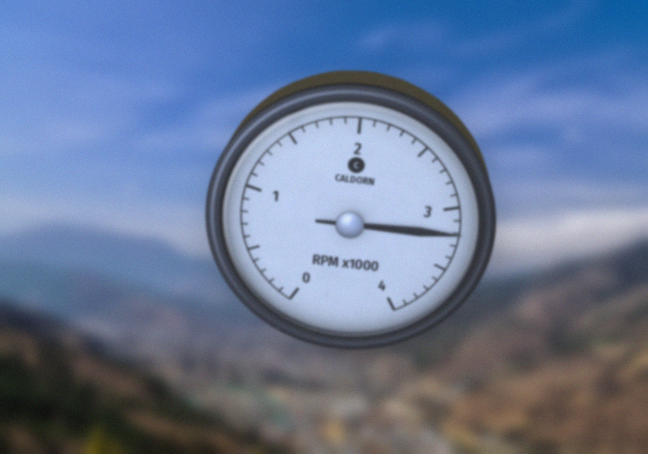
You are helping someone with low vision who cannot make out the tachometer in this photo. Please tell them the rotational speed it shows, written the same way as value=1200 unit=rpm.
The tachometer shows value=3200 unit=rpm
